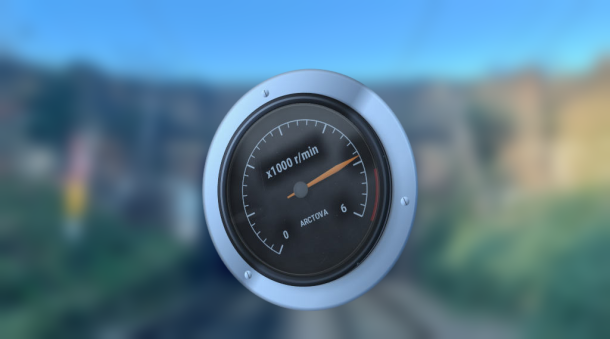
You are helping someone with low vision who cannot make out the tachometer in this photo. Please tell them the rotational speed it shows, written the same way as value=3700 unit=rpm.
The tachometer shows value=4900 unit=rpm
